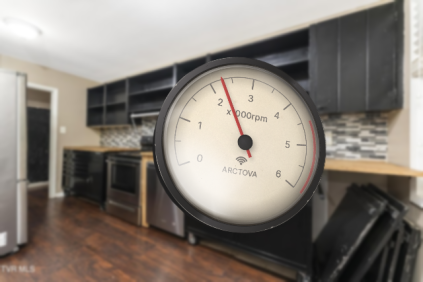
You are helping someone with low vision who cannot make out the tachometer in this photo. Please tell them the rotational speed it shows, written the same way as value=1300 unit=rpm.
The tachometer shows value=2250 unit=rpm
